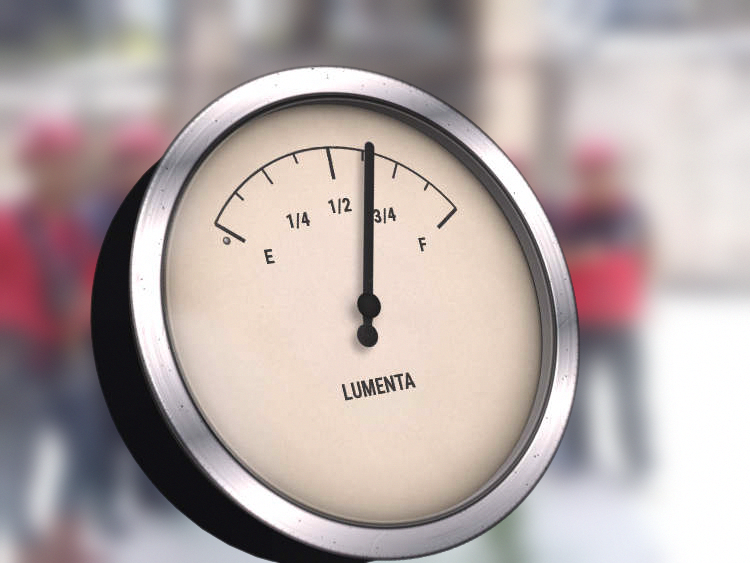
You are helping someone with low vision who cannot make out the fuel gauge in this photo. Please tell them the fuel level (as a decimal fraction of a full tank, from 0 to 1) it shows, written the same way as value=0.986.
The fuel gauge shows value=0.625
